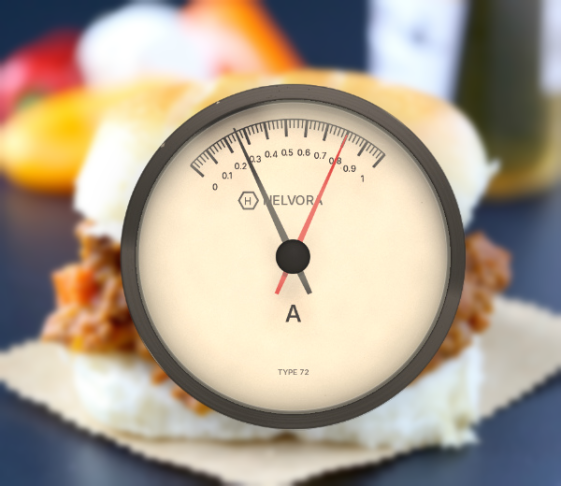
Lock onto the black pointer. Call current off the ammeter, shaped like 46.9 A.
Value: 0.26 A
